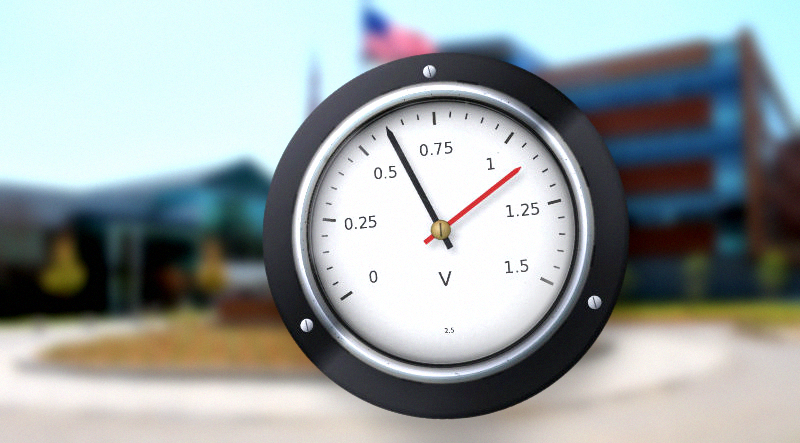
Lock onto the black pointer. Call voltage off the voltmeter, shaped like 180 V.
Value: 0.6 V
